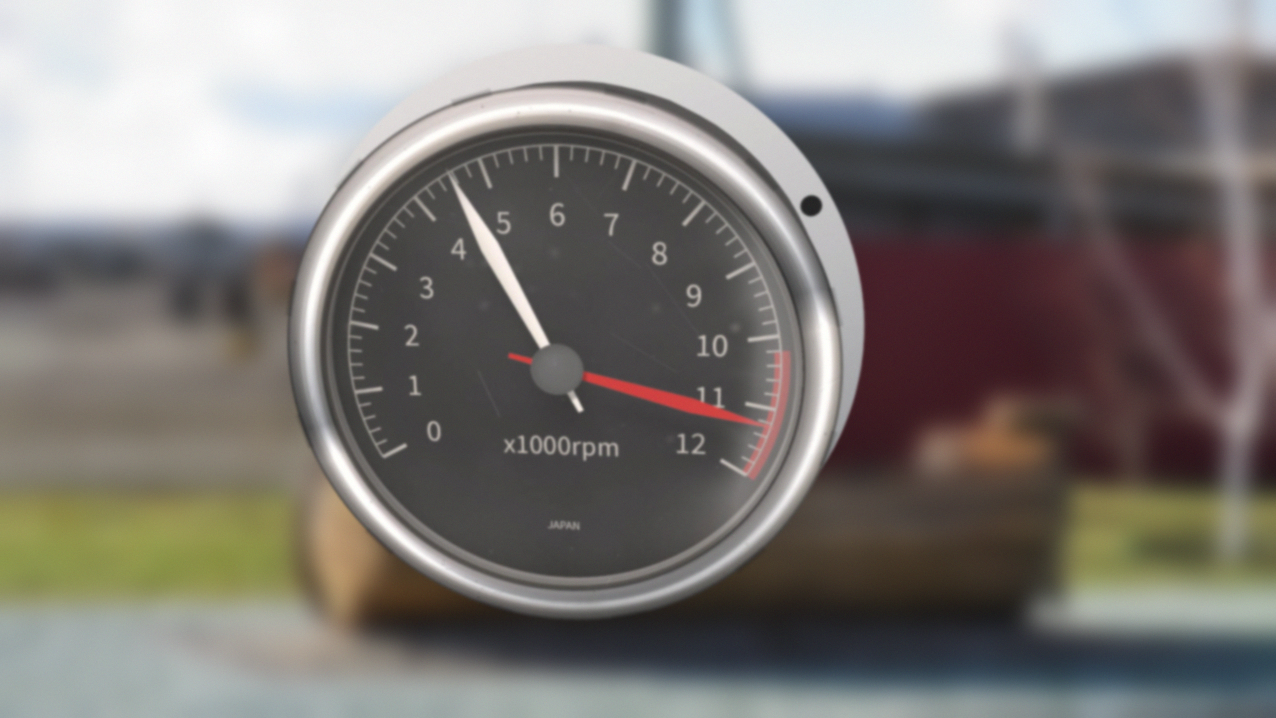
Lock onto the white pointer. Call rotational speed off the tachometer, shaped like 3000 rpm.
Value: 4600 rpm
